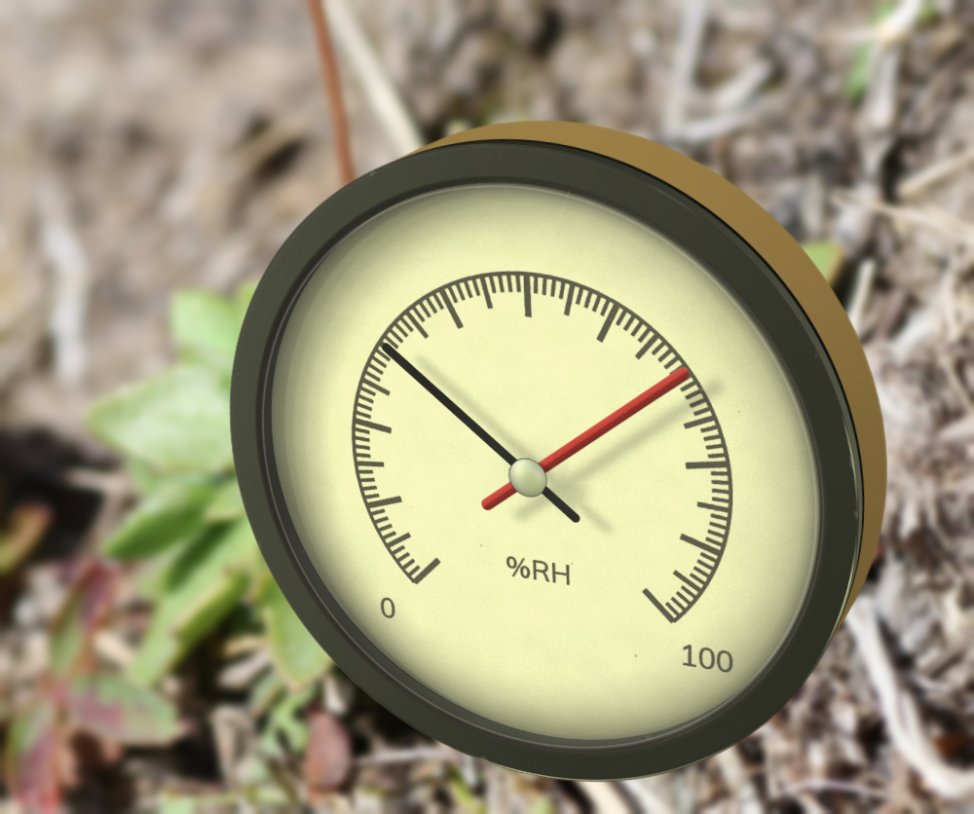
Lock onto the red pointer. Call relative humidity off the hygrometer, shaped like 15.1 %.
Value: 69.5 %
